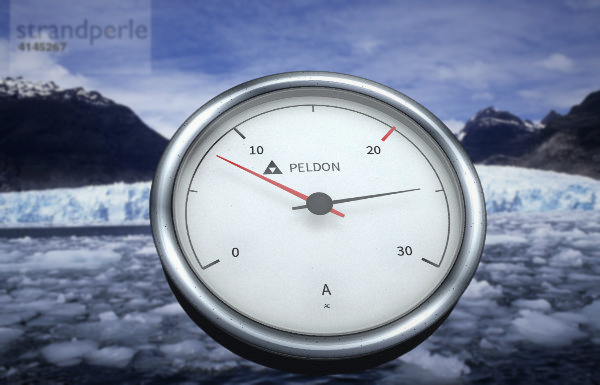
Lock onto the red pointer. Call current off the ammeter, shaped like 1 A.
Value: 7.5 A
